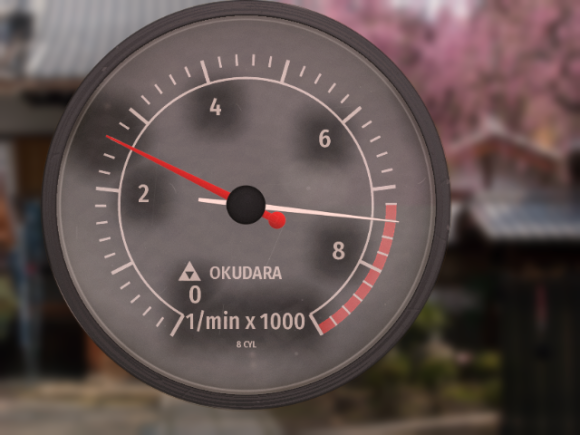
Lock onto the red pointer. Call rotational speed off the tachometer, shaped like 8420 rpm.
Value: 2600 rpm
